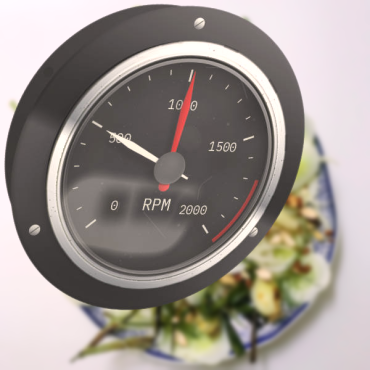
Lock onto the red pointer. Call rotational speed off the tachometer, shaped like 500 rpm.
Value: 1000 rpm
